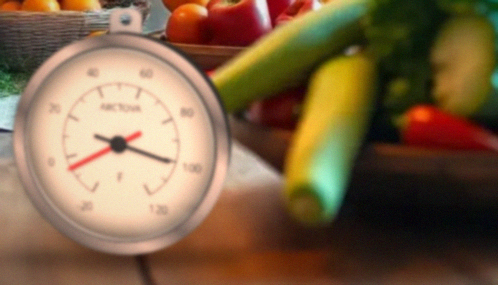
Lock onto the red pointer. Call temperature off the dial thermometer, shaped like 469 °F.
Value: -5 °F
